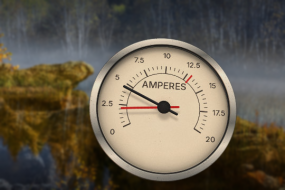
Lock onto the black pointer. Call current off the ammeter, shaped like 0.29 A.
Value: 4.5 A
